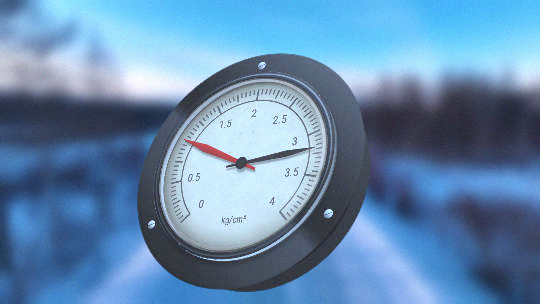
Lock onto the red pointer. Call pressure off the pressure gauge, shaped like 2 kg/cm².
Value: 1 kg/cm²
